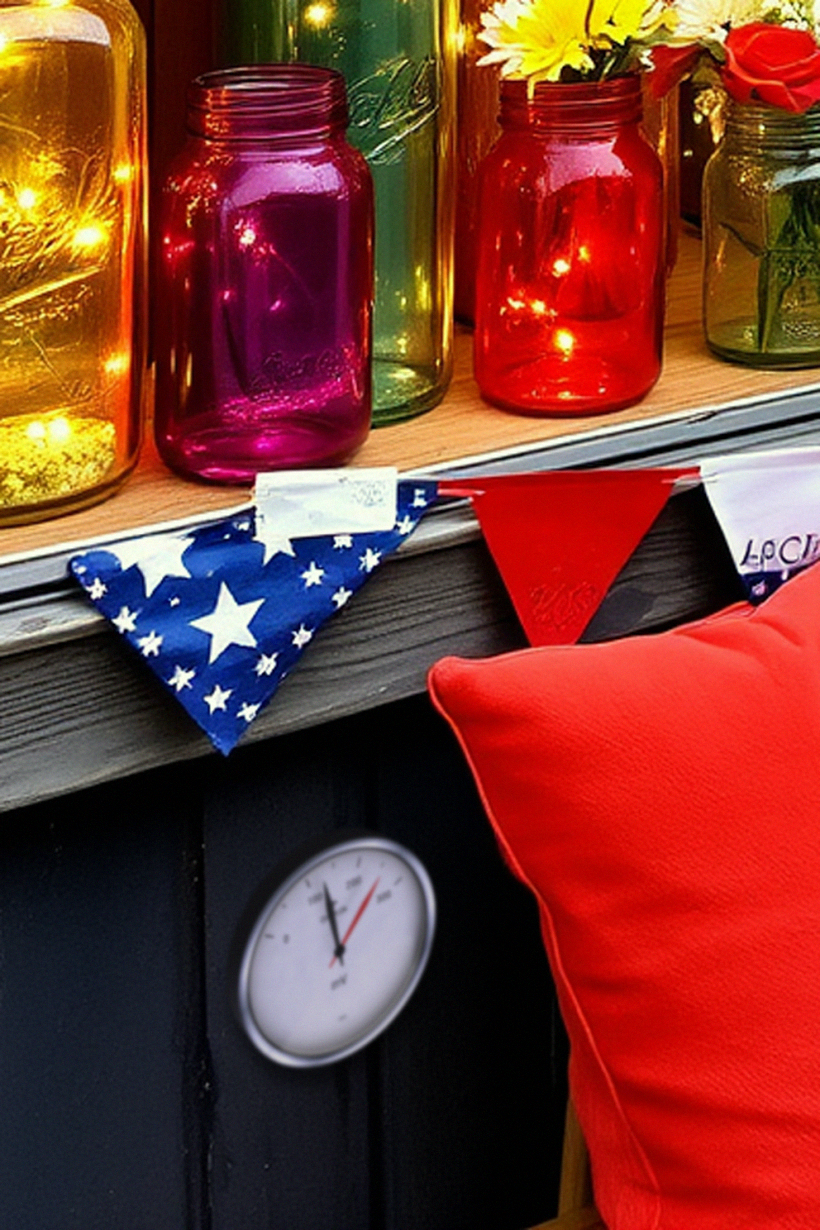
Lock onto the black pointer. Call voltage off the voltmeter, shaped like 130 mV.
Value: 125 mV
